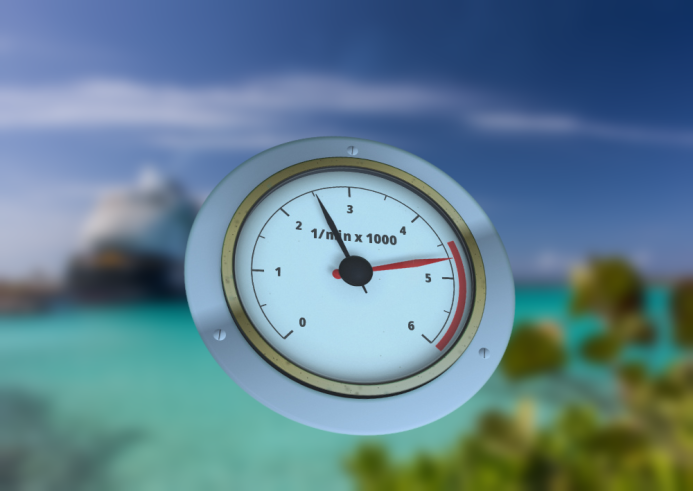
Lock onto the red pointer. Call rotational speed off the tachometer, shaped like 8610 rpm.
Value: 4750 rpm
